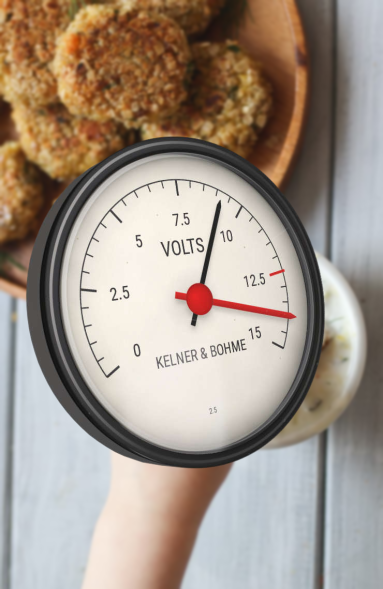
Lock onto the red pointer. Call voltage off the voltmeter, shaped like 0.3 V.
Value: 14 V
